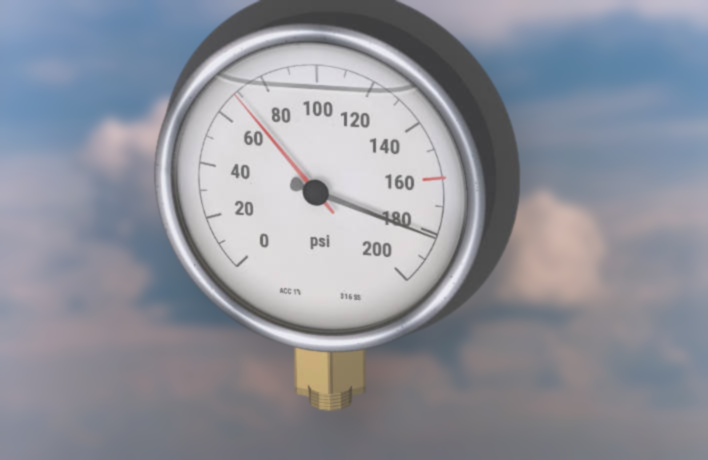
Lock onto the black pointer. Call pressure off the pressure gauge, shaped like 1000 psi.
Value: 180 psi
